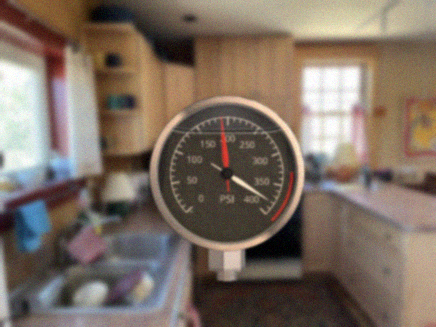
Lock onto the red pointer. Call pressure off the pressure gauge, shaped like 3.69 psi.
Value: 190 psi
